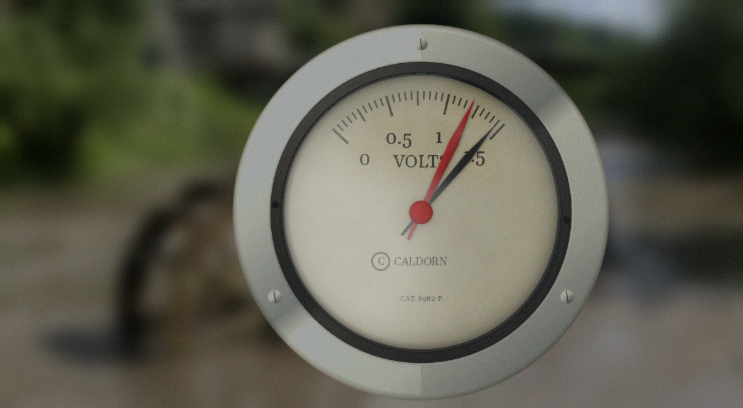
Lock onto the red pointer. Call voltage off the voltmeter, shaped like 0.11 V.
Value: 1.2 V
